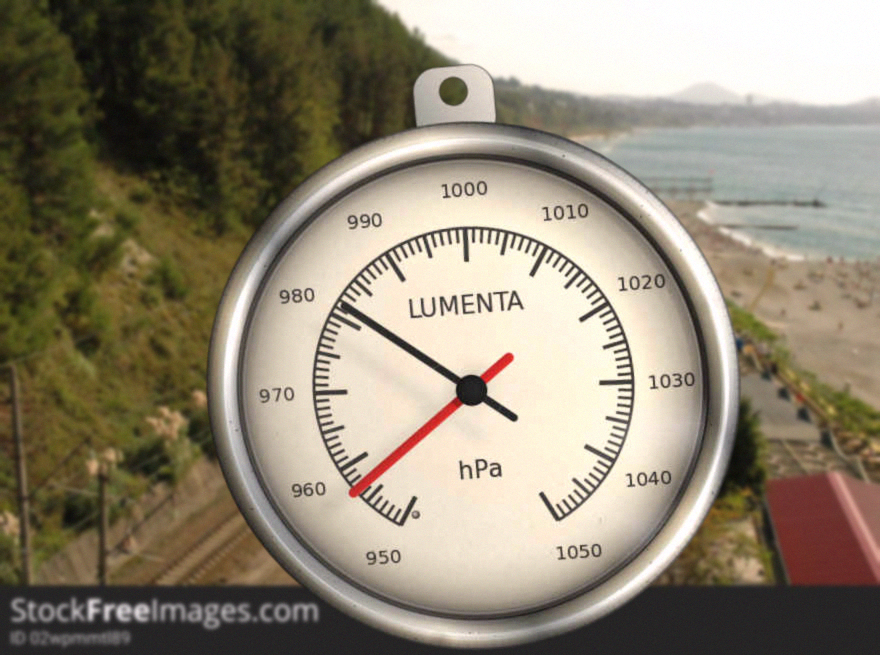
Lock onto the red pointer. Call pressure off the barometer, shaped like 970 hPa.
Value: 957 hPa
